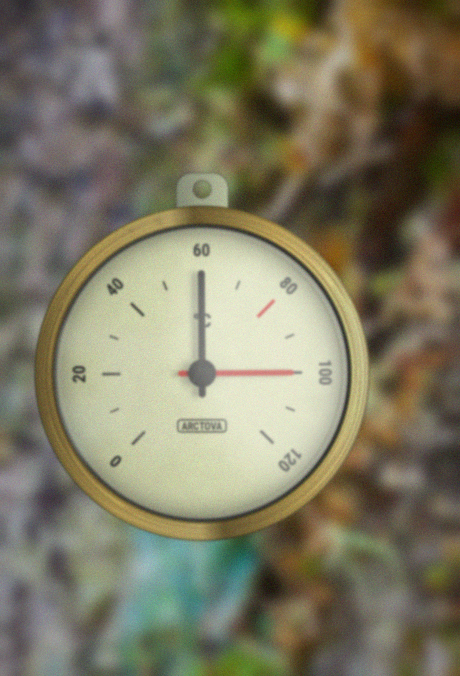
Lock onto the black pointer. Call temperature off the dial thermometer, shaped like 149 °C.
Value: 60 °C
